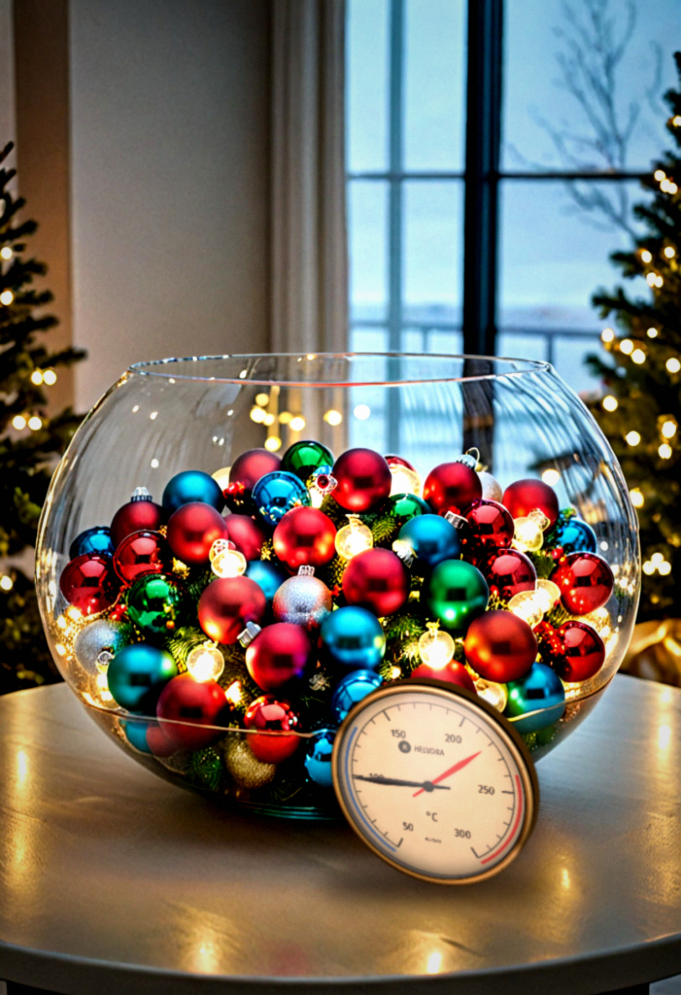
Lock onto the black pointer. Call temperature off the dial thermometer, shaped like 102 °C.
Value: 100 °C
